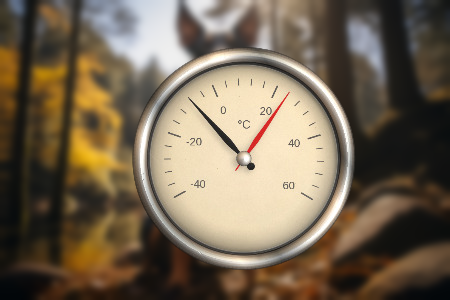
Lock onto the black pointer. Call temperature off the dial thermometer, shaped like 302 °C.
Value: -8 °C
